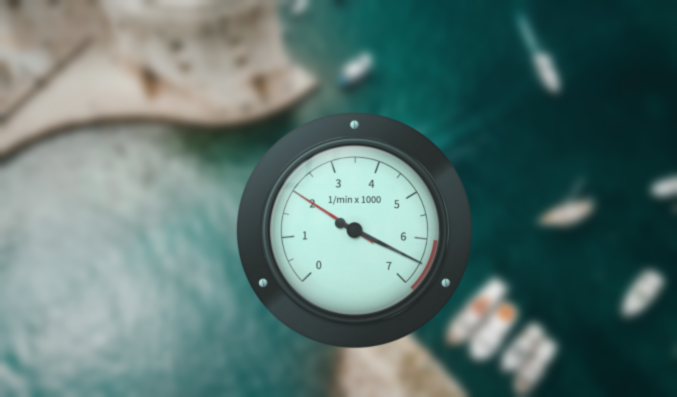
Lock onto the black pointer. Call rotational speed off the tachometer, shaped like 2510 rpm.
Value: 6500 rpm
